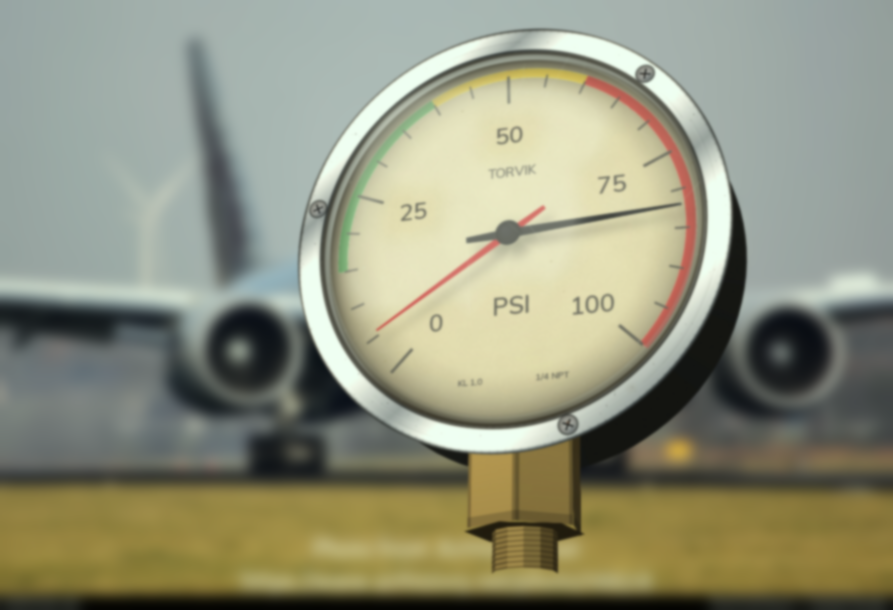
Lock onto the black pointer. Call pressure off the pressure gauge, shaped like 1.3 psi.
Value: 82.5 psi
